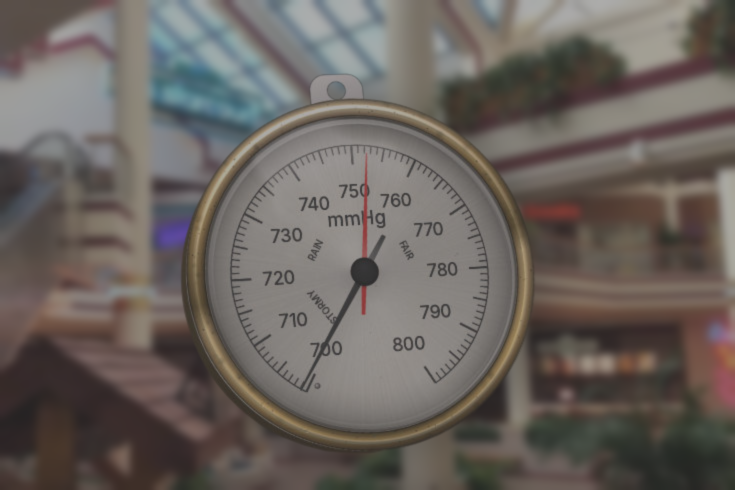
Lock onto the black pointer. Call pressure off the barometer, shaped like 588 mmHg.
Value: 701 mmHg
